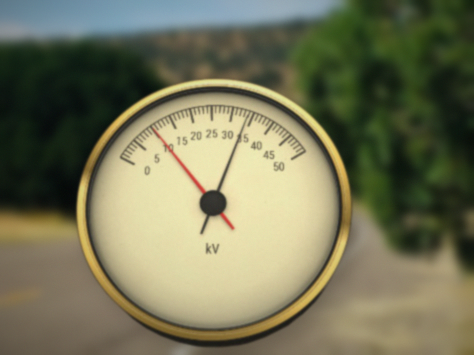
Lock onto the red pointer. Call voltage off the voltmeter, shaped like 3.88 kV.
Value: 10 kV
